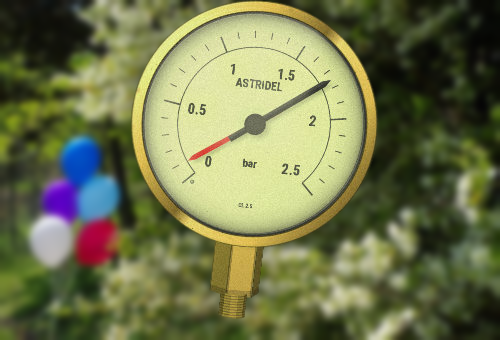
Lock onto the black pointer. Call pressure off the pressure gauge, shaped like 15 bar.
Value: 1.75 bar
